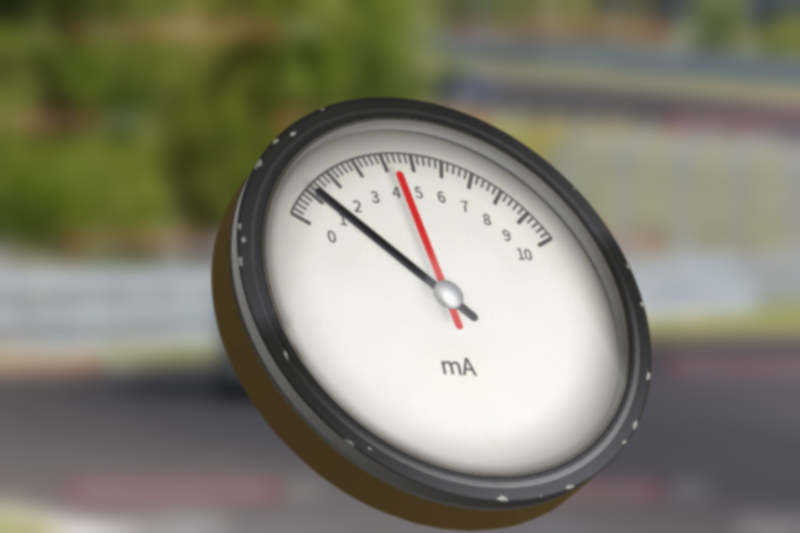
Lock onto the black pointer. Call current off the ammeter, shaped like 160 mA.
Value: 1 mA
